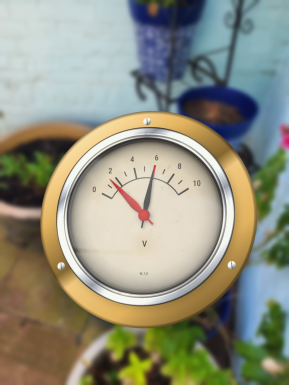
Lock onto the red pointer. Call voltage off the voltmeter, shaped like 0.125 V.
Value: 1.5 V
